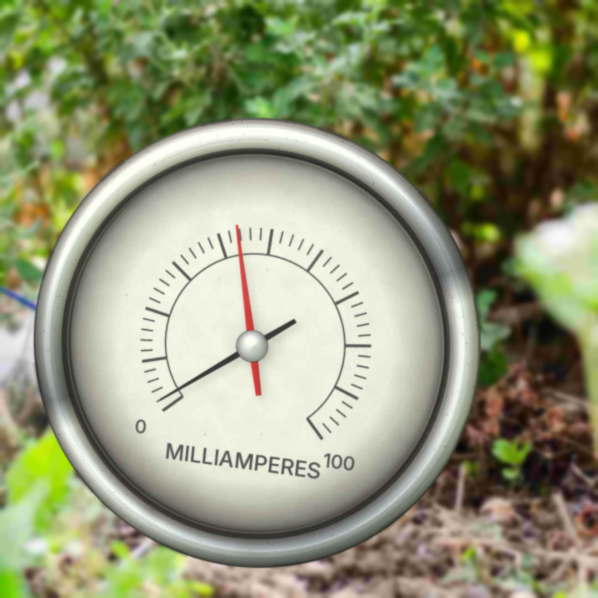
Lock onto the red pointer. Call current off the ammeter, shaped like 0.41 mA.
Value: 44 mA
